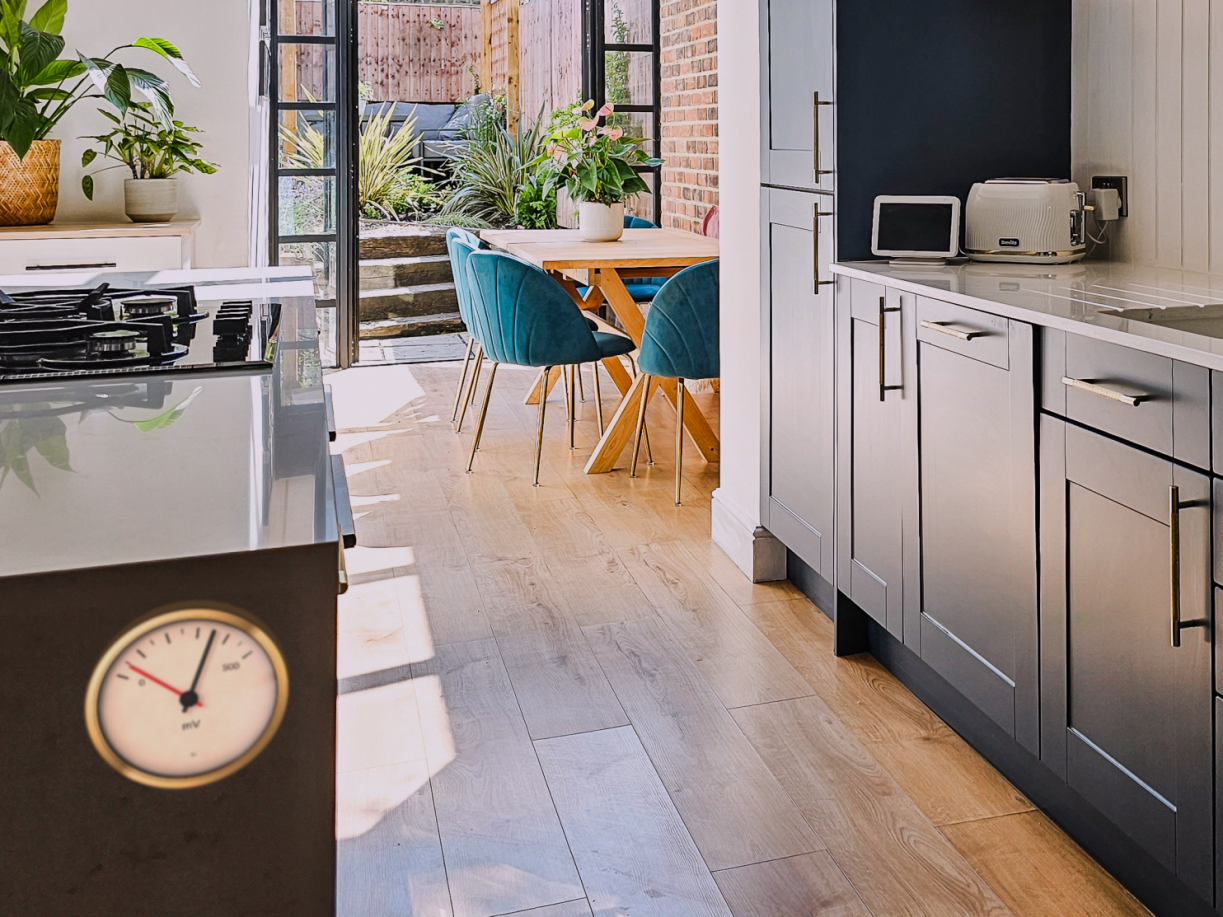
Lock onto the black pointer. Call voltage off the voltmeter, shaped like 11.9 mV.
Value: 350 mV
